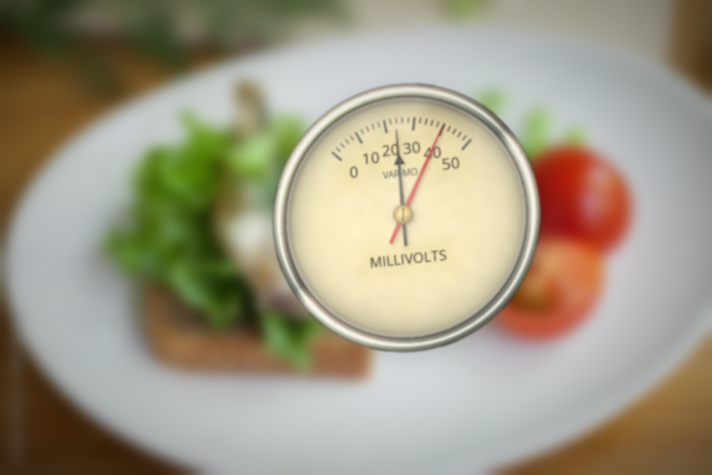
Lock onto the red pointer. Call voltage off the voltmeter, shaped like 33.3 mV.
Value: 40 mV
